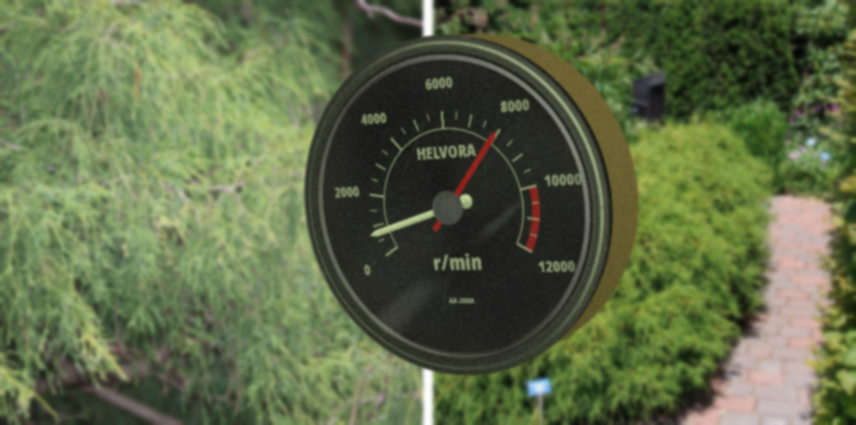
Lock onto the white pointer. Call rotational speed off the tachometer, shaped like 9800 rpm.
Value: 750 rpm
